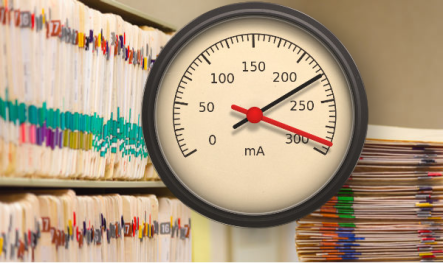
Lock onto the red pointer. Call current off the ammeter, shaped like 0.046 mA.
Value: 290 mA
